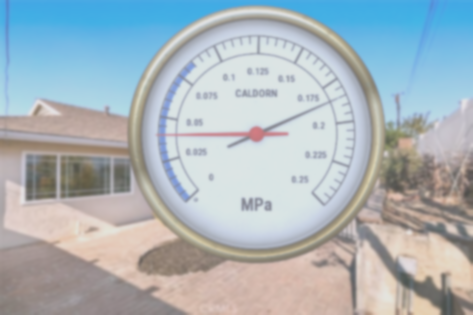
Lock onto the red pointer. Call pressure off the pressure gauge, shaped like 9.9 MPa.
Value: 0.04 MPa
